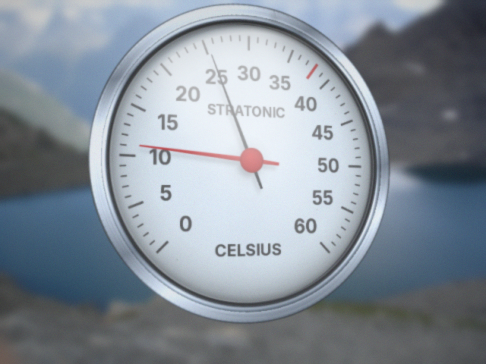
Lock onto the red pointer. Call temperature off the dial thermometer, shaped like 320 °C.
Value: 11 °C
